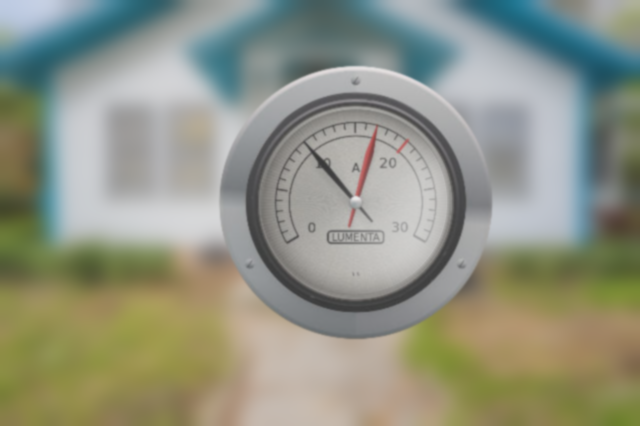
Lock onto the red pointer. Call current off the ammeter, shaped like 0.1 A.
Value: 17 A
